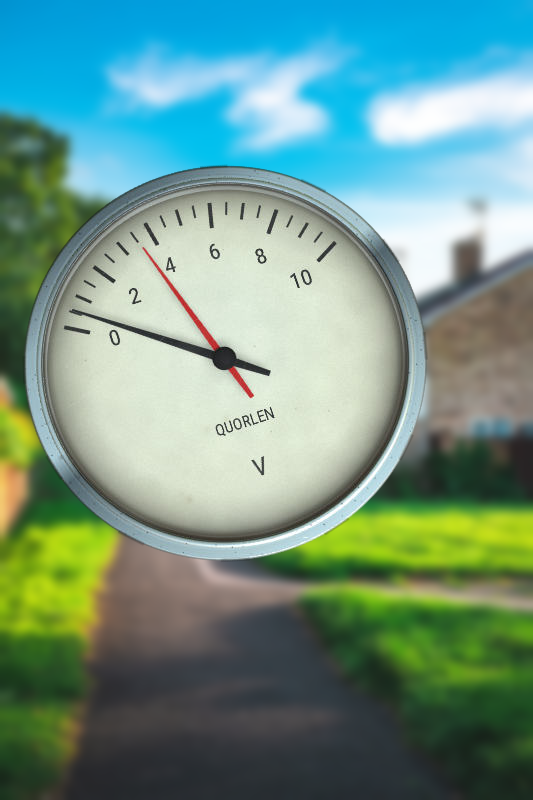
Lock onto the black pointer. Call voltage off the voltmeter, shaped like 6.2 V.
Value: 0.5 V
